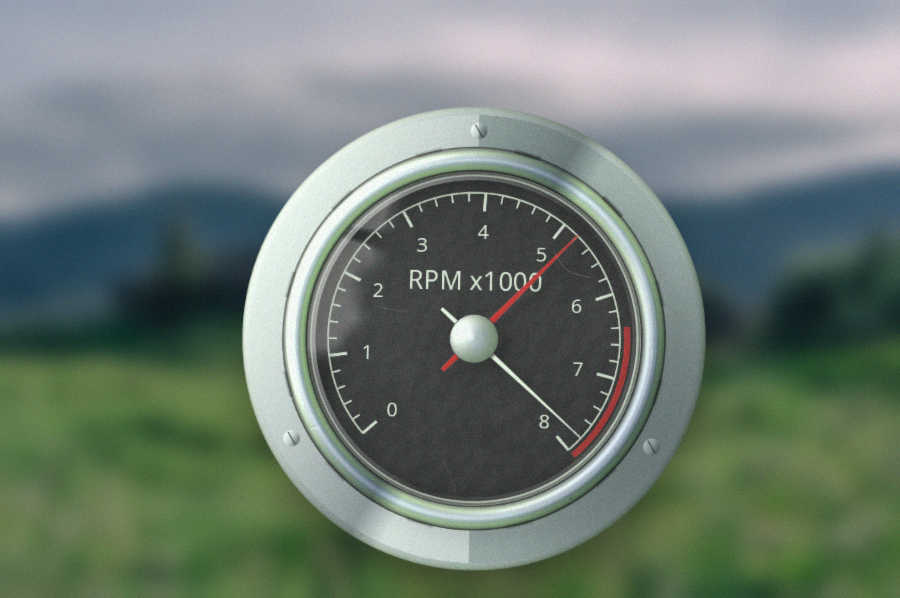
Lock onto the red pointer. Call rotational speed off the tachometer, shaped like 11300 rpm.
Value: 5200 rpm
